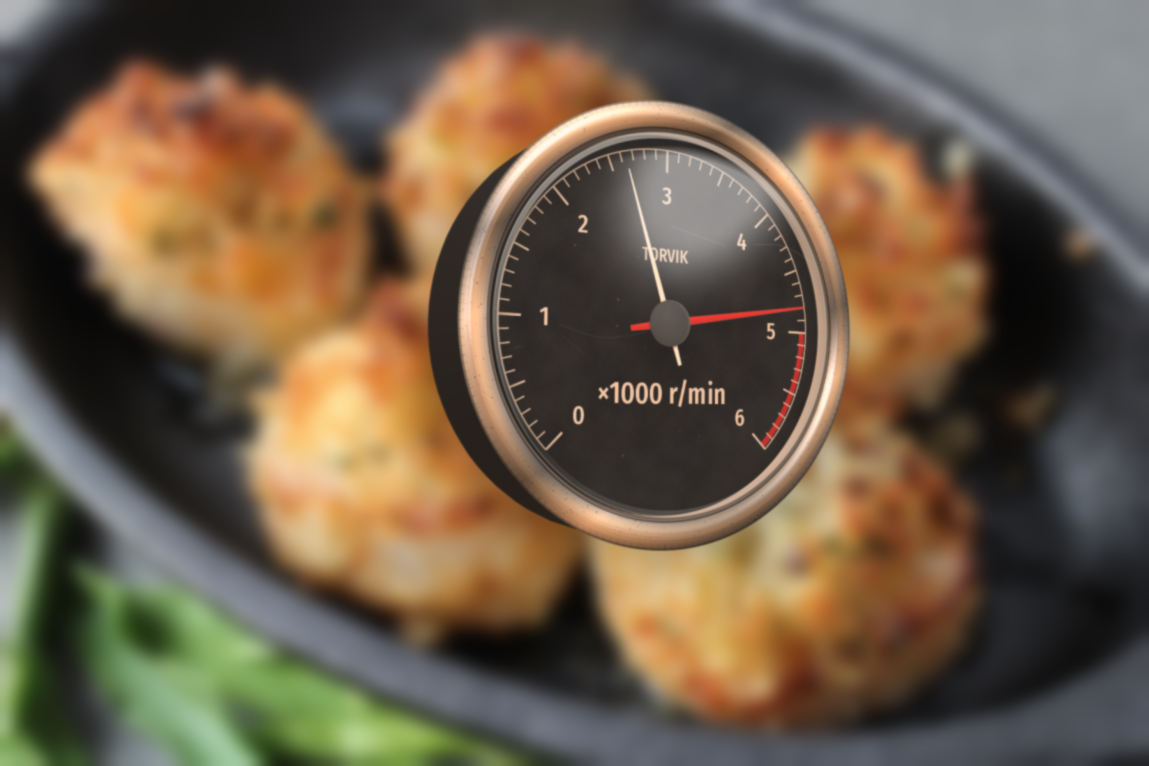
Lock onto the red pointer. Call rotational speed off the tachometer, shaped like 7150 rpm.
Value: 4800 rpm
